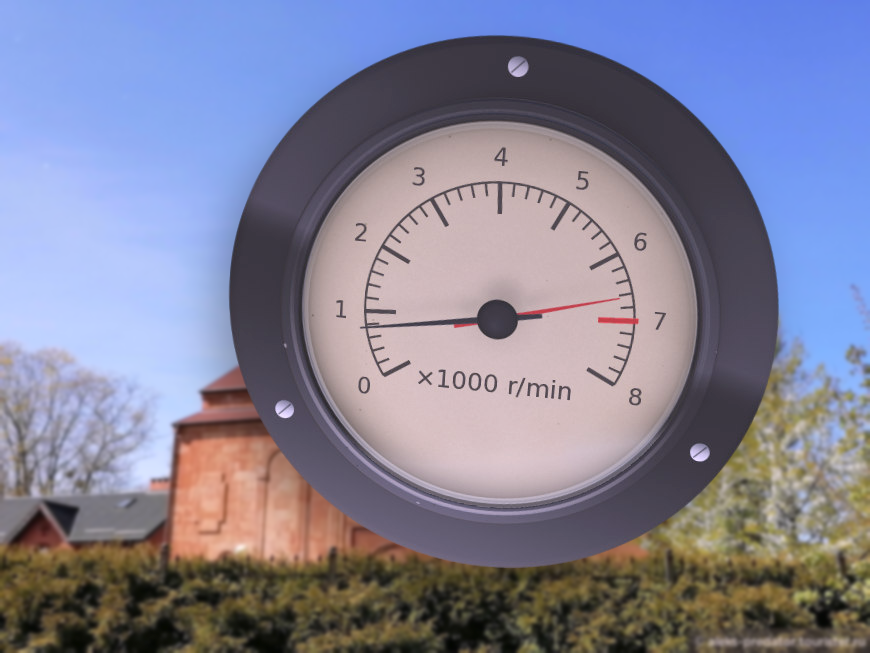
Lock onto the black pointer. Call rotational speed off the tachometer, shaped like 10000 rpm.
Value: 800 rpm
